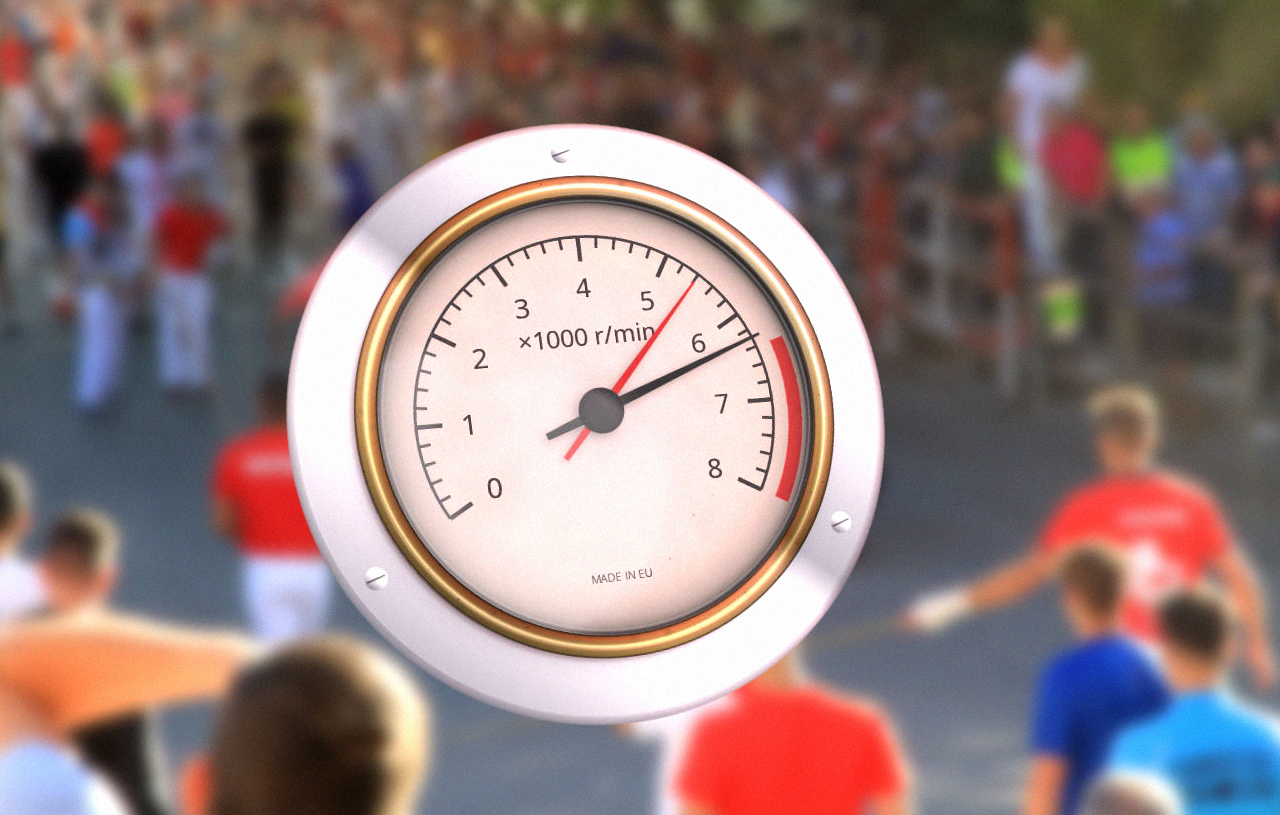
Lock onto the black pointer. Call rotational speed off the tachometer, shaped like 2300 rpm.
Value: 6300 rpm
